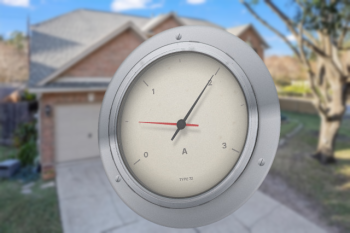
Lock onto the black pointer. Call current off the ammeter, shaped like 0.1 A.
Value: 2 A
